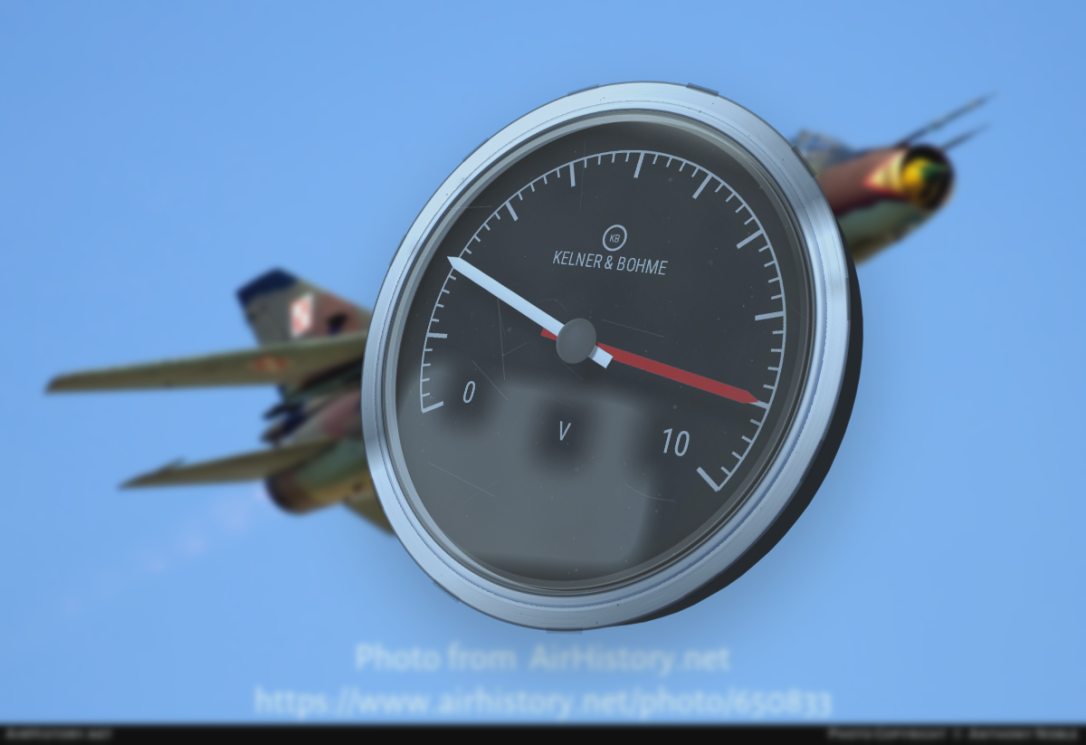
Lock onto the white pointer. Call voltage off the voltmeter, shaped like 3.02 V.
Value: 2 V
